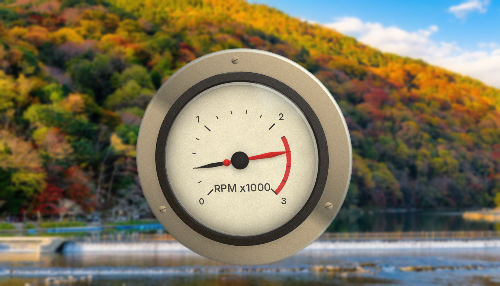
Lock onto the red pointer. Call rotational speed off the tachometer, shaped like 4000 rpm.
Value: 2400 rpm
